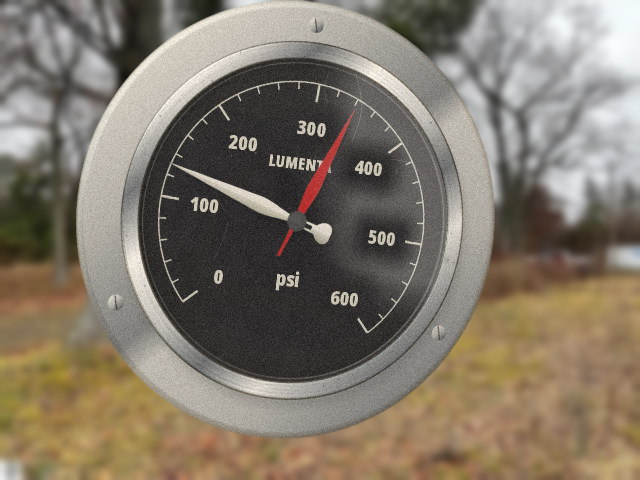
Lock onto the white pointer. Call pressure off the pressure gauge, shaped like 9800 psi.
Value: 130 psi
